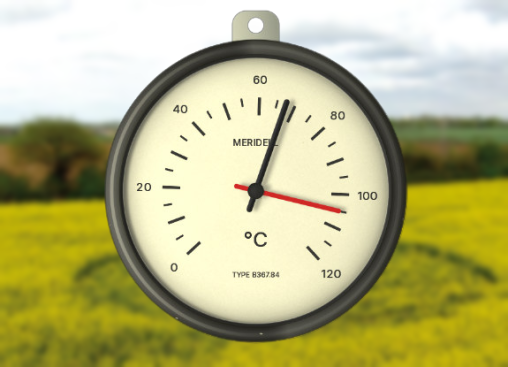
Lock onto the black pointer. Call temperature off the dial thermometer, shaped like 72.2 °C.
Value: 67.5 °C
